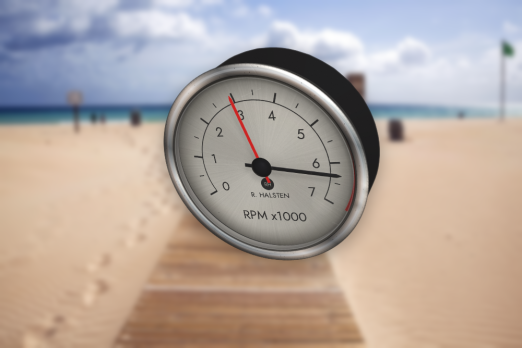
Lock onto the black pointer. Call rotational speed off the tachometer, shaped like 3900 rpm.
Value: 6250 rpm
